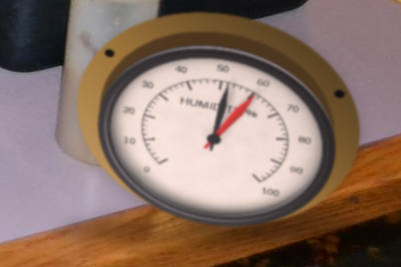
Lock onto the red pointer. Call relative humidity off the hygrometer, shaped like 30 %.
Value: 60 %
